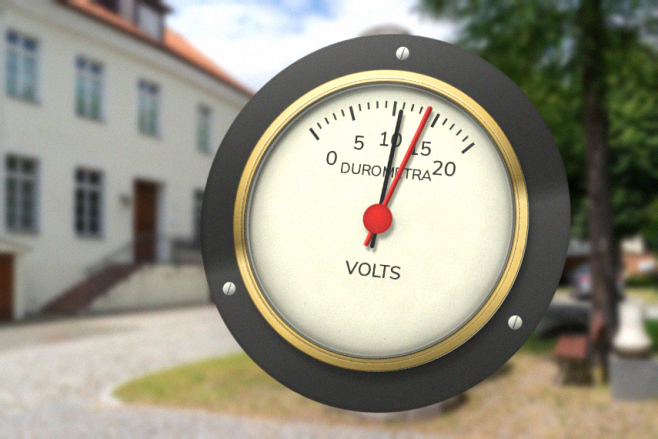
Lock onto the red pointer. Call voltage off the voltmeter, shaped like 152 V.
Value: 14 V
